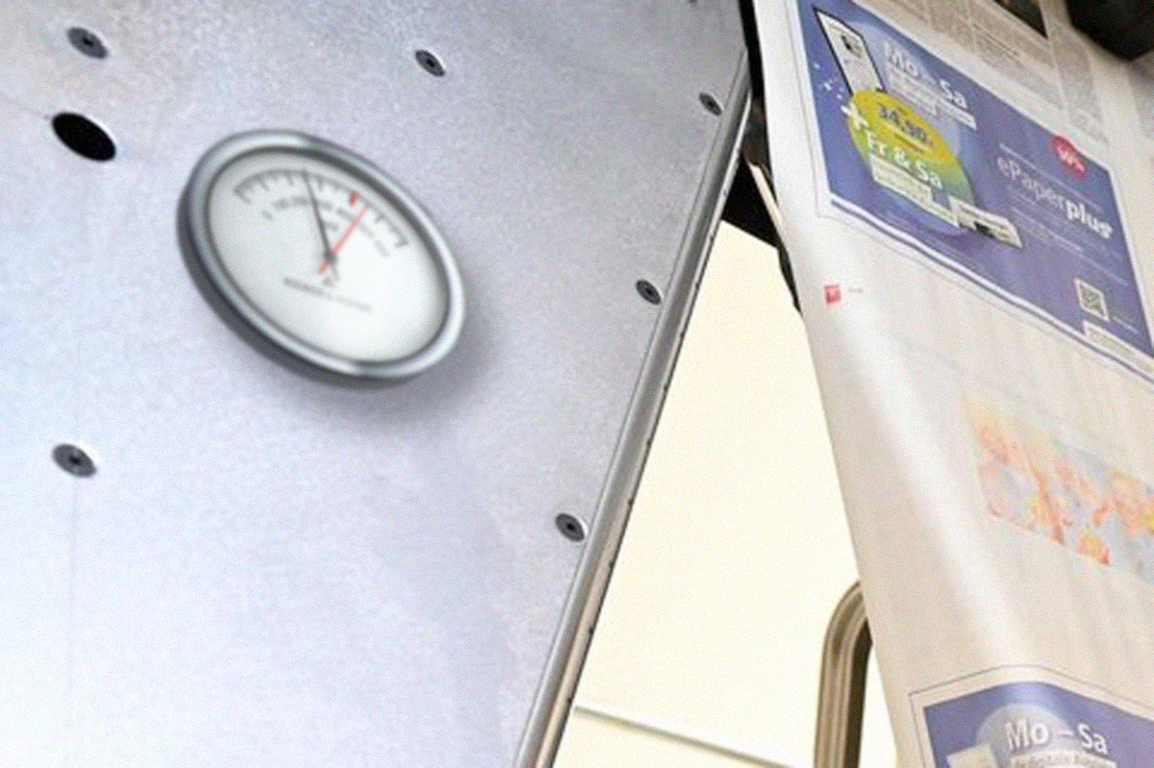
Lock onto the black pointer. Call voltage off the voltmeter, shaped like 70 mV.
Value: 250 mV
